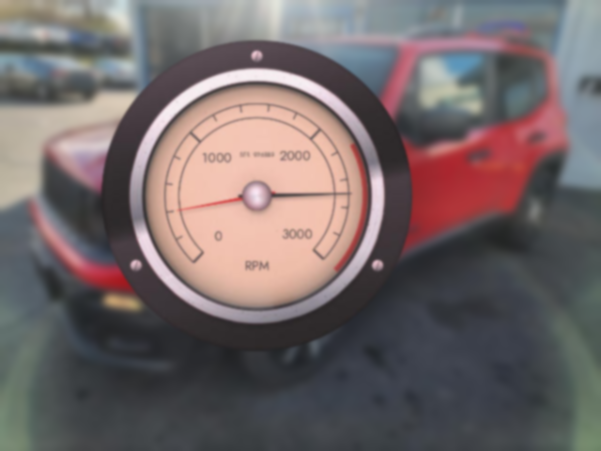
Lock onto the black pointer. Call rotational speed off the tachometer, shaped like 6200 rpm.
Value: 2500 rpm
